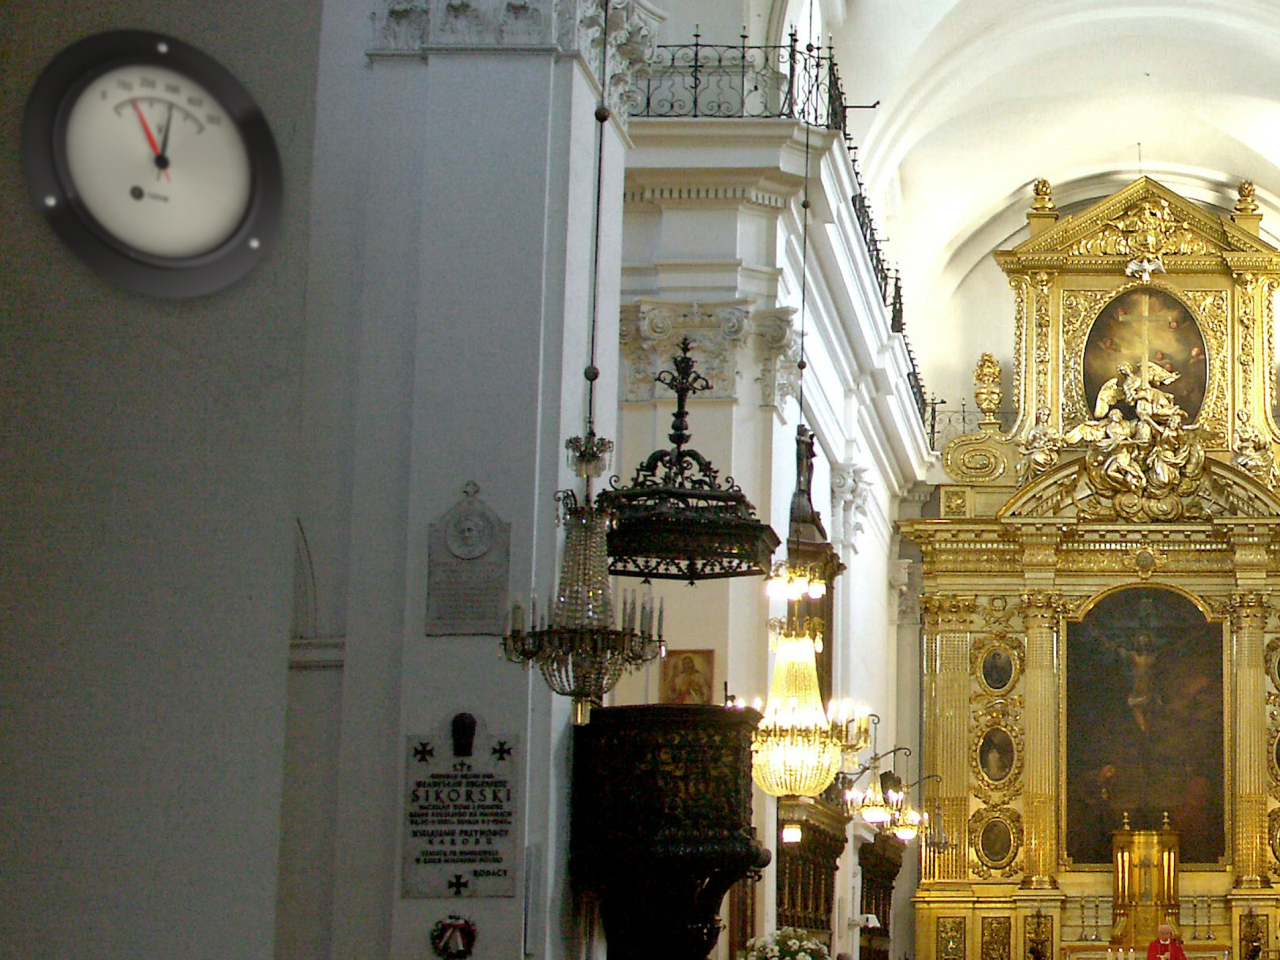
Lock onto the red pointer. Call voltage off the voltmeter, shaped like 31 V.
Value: 100 V
